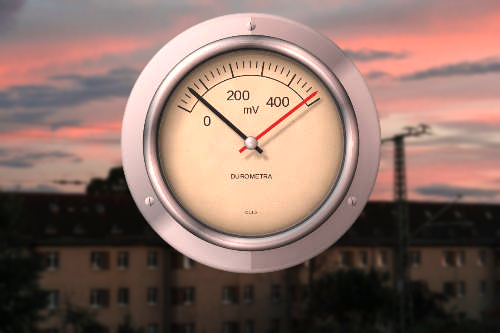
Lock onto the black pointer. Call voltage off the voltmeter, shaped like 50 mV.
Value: 60 mV
